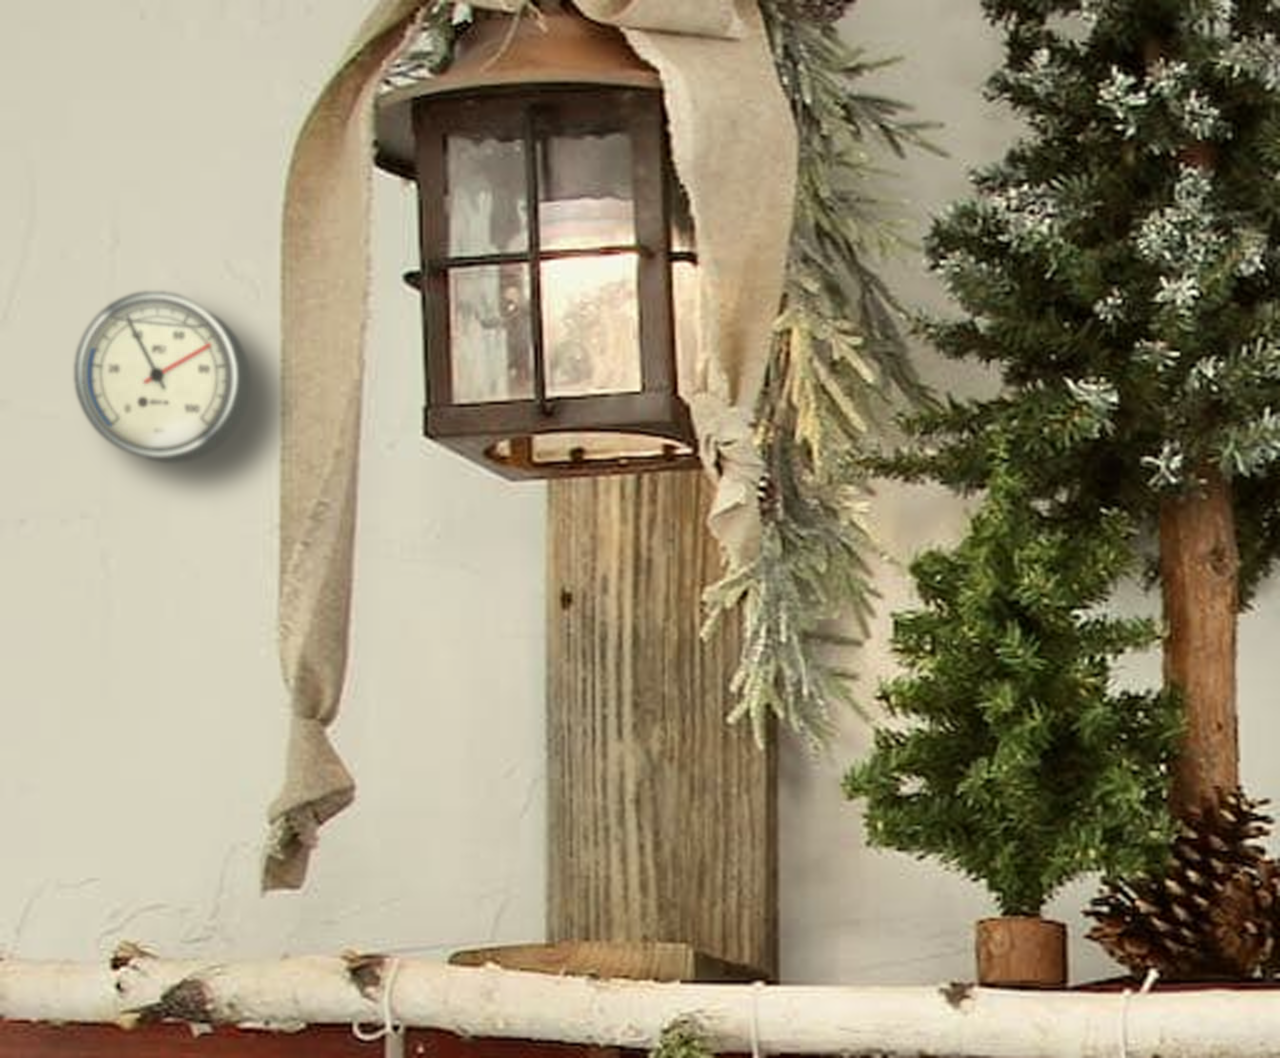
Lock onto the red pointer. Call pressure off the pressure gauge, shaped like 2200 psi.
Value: 72.5 psi
